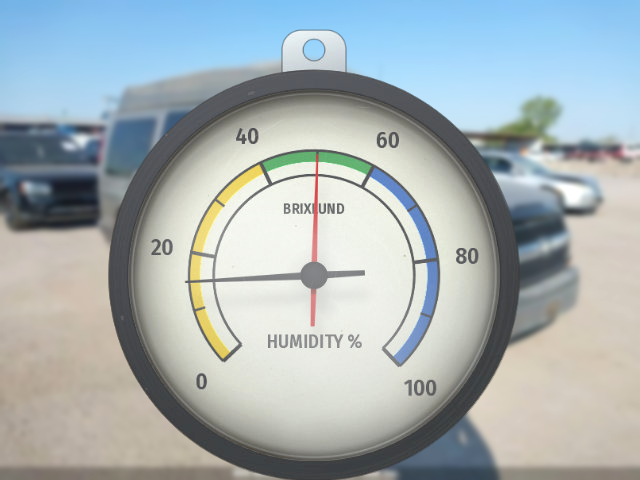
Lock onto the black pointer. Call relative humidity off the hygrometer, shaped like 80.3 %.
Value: 15 %
